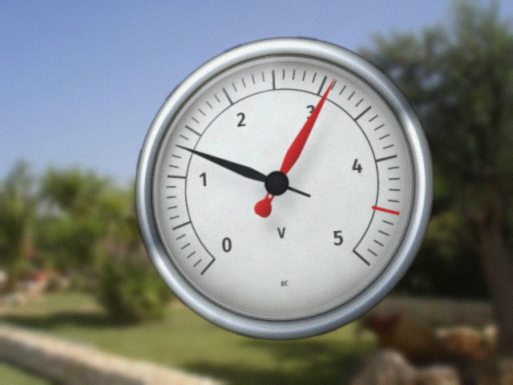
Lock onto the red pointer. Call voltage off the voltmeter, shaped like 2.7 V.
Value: 3.1 V
